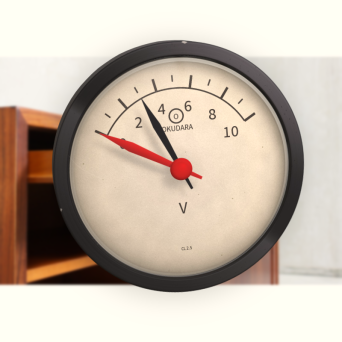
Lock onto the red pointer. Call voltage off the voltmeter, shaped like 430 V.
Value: 0 V
